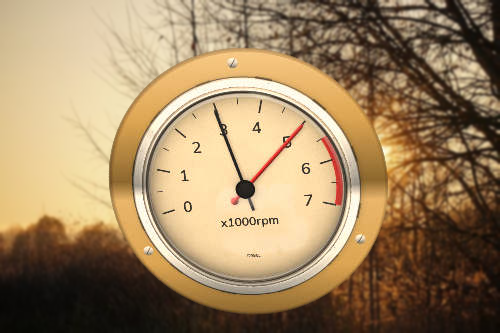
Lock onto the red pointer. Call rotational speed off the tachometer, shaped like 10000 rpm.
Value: 5000 rpm
